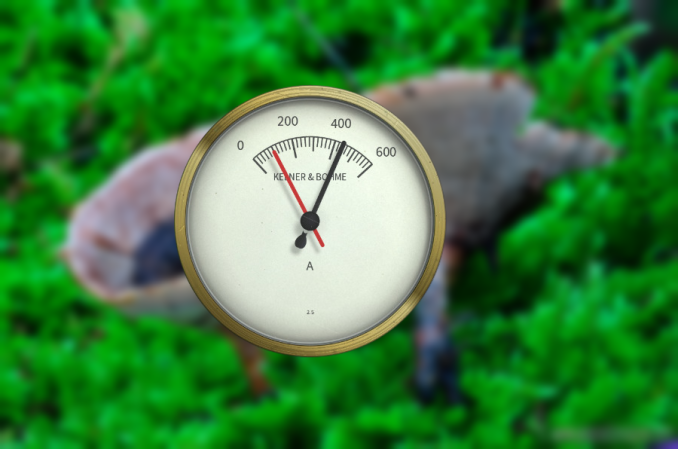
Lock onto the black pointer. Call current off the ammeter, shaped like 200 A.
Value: 440 A
